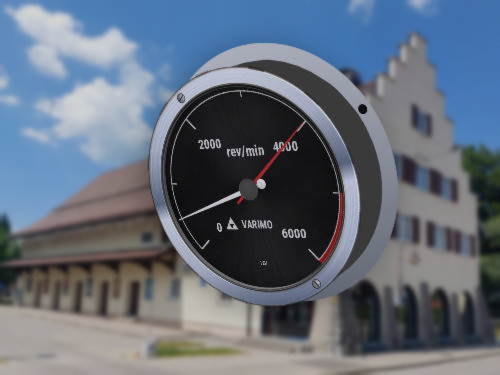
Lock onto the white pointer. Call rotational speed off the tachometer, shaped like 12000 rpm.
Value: 500 rpm
